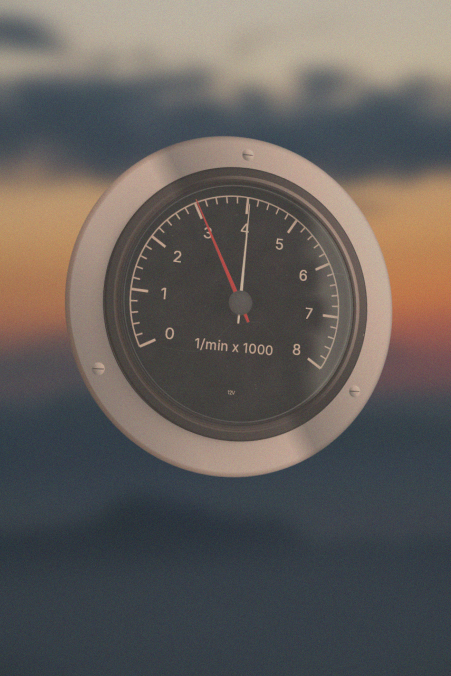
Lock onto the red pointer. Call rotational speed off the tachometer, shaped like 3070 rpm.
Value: 3000 rpm
